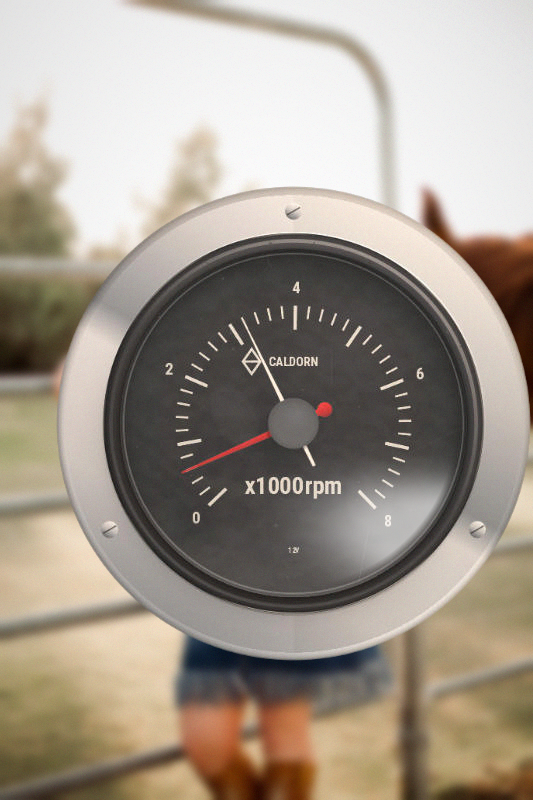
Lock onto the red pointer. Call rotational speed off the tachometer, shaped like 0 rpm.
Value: 600 rpm
